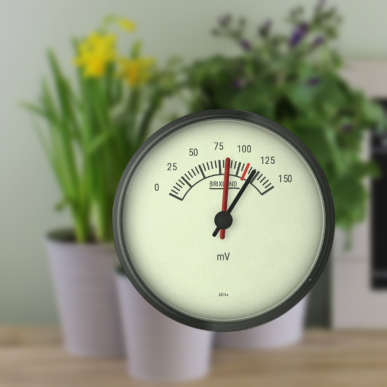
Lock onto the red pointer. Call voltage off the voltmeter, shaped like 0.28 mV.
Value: 85 mV
